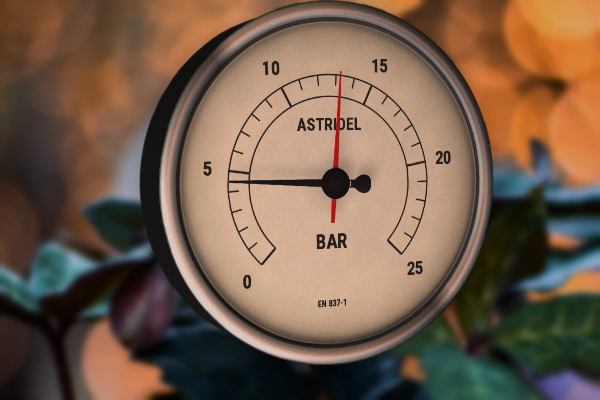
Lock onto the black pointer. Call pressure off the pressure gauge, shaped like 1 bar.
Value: 4.5 bar
